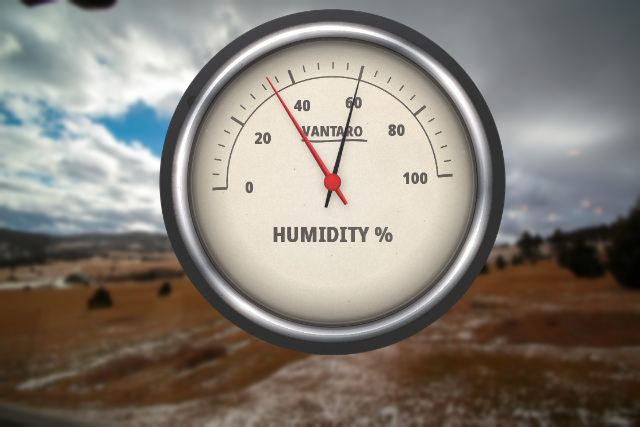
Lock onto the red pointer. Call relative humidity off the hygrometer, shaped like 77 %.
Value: 34 %
